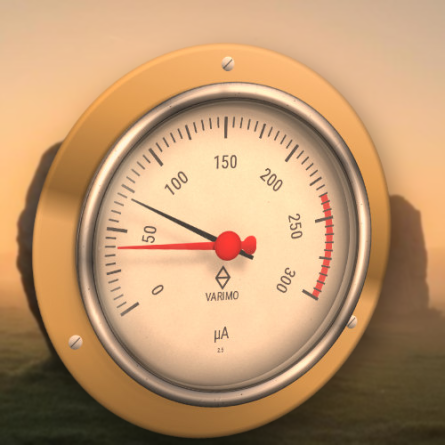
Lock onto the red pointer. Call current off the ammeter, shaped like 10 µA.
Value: 40 µA
